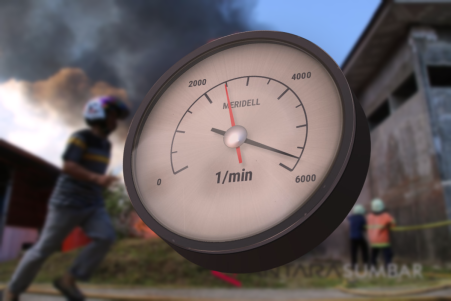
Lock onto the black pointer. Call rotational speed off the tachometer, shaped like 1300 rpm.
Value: 5750 rpm
